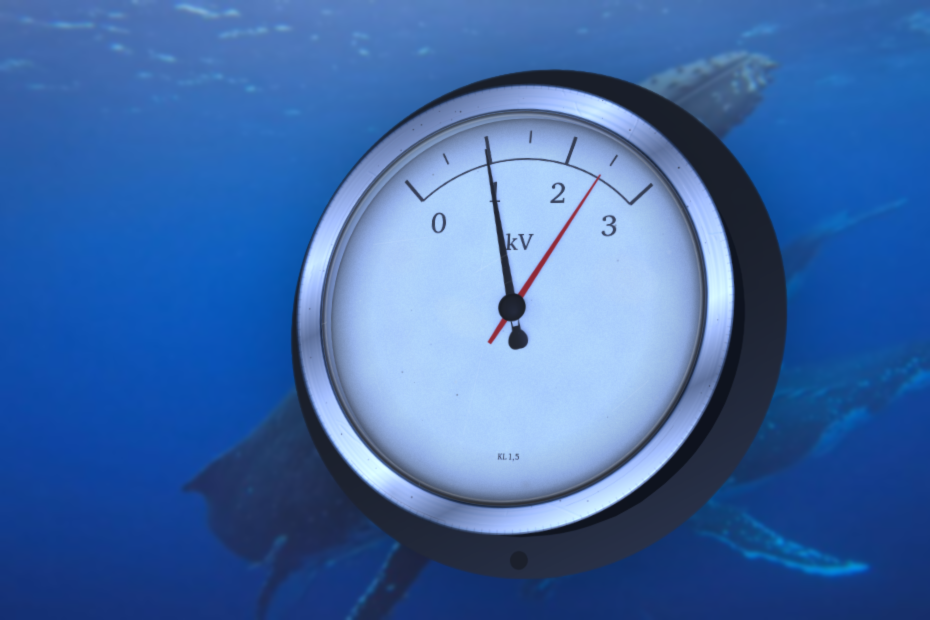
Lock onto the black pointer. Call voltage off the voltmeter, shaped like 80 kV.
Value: 1 kV
